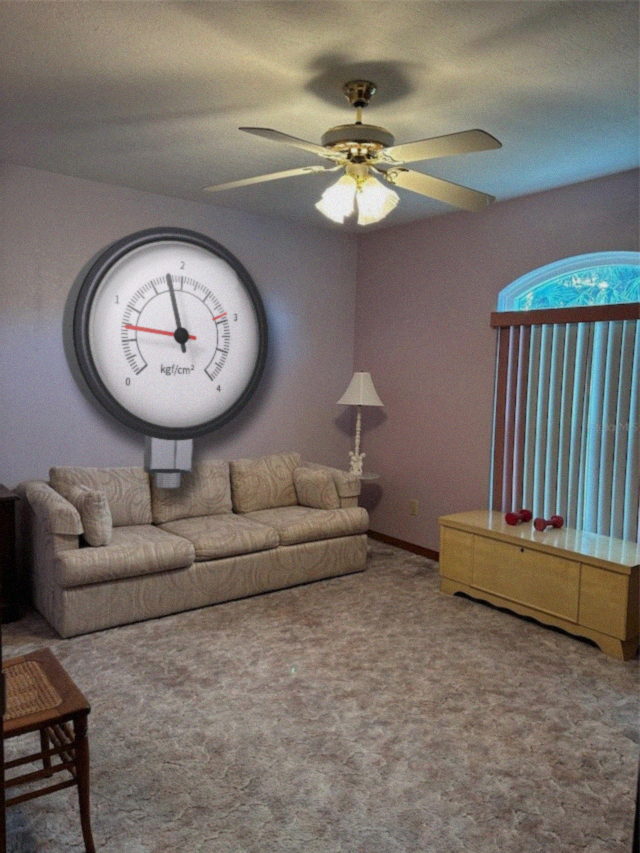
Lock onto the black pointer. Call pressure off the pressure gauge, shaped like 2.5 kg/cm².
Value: 1.75 kg/cm²
